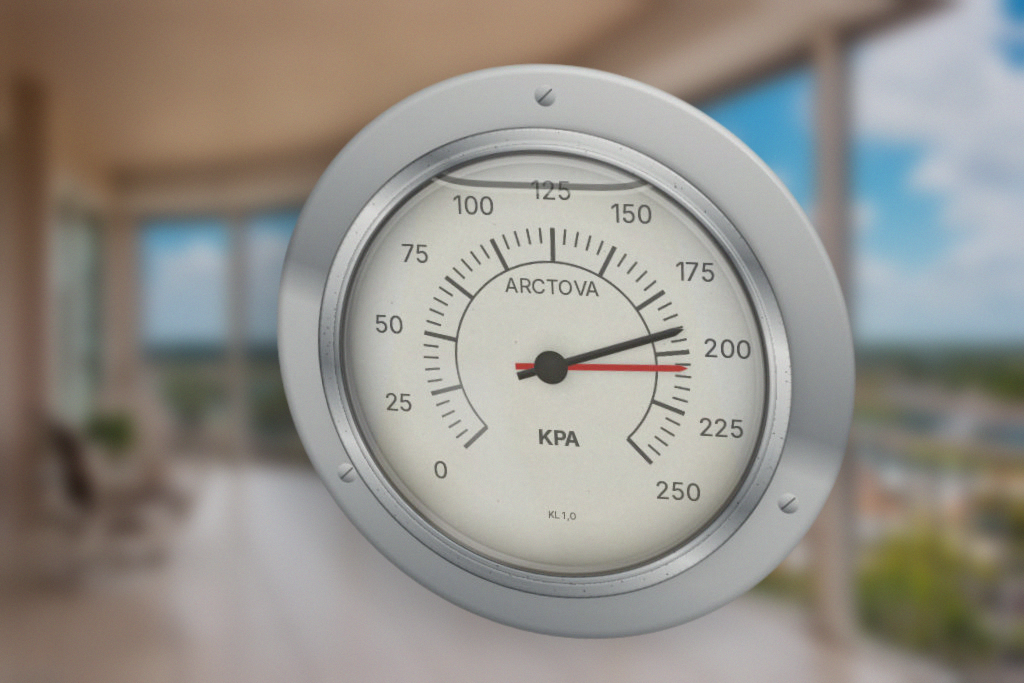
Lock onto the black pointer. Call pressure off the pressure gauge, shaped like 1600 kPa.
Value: 190 kPa
